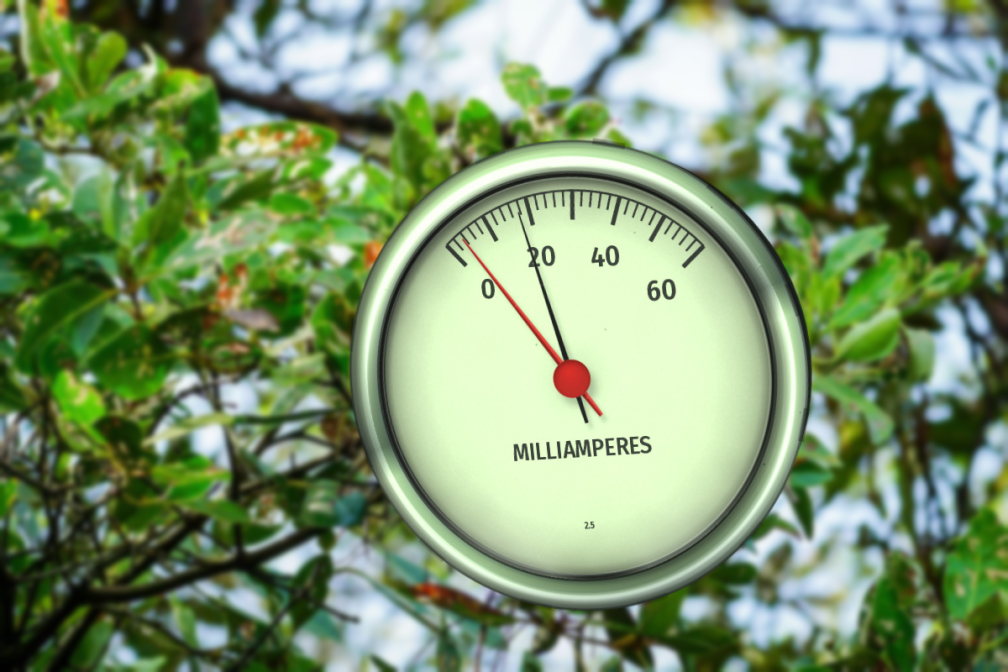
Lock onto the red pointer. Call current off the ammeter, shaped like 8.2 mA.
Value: 4 mA
